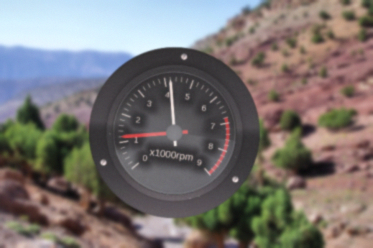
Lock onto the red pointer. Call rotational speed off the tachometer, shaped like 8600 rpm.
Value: 1200 rpm
